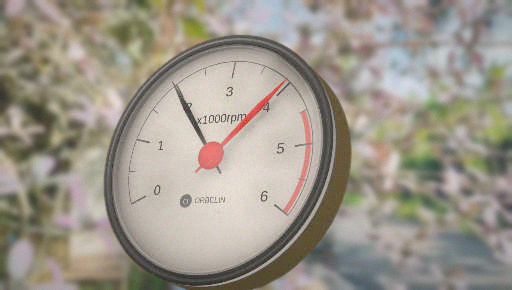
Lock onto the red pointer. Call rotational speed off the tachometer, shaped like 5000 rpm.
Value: 4000 rpm
